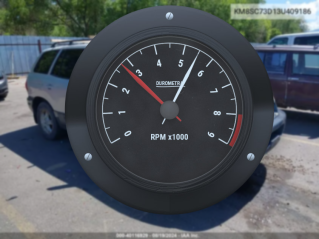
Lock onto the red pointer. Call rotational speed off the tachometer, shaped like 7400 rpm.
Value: 2750 rpm
